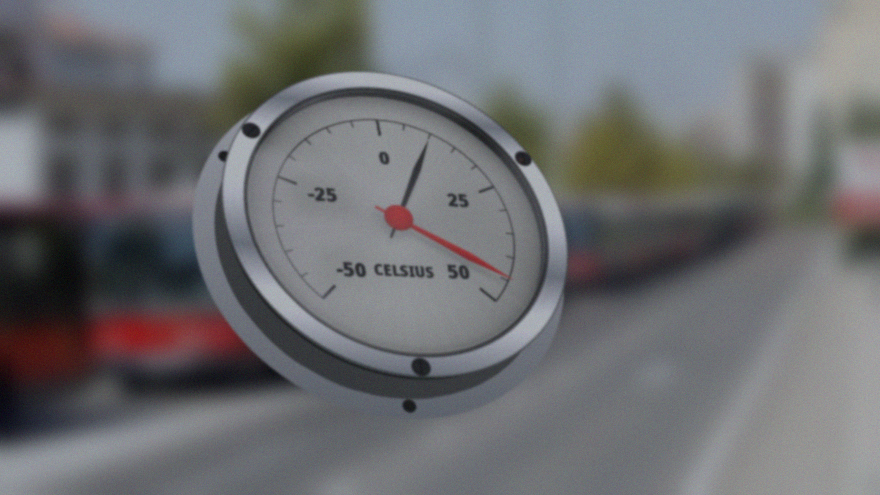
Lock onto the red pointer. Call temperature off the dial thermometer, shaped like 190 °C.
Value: 45 °C
